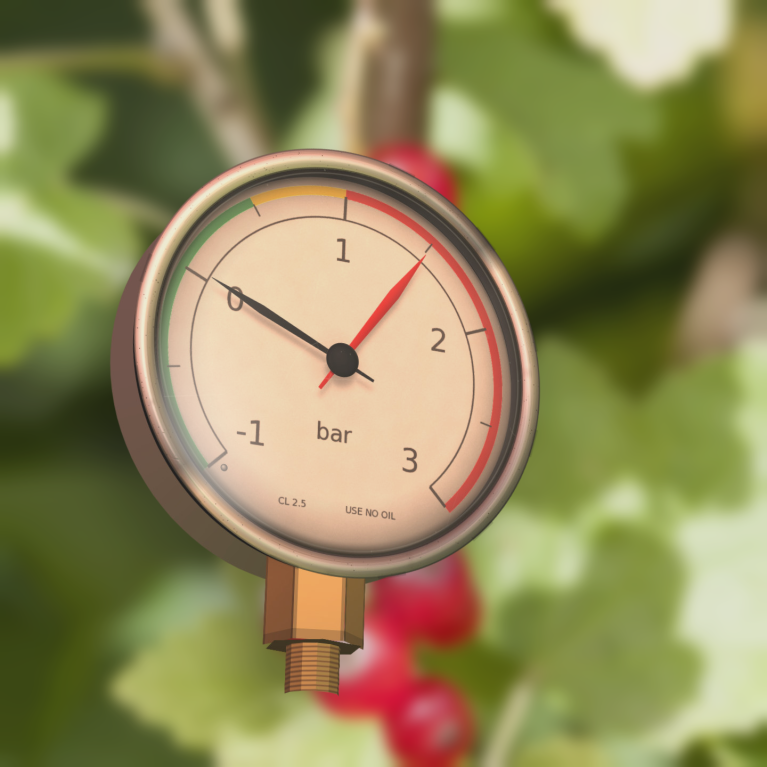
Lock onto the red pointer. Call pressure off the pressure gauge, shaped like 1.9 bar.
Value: 1.5 bar
